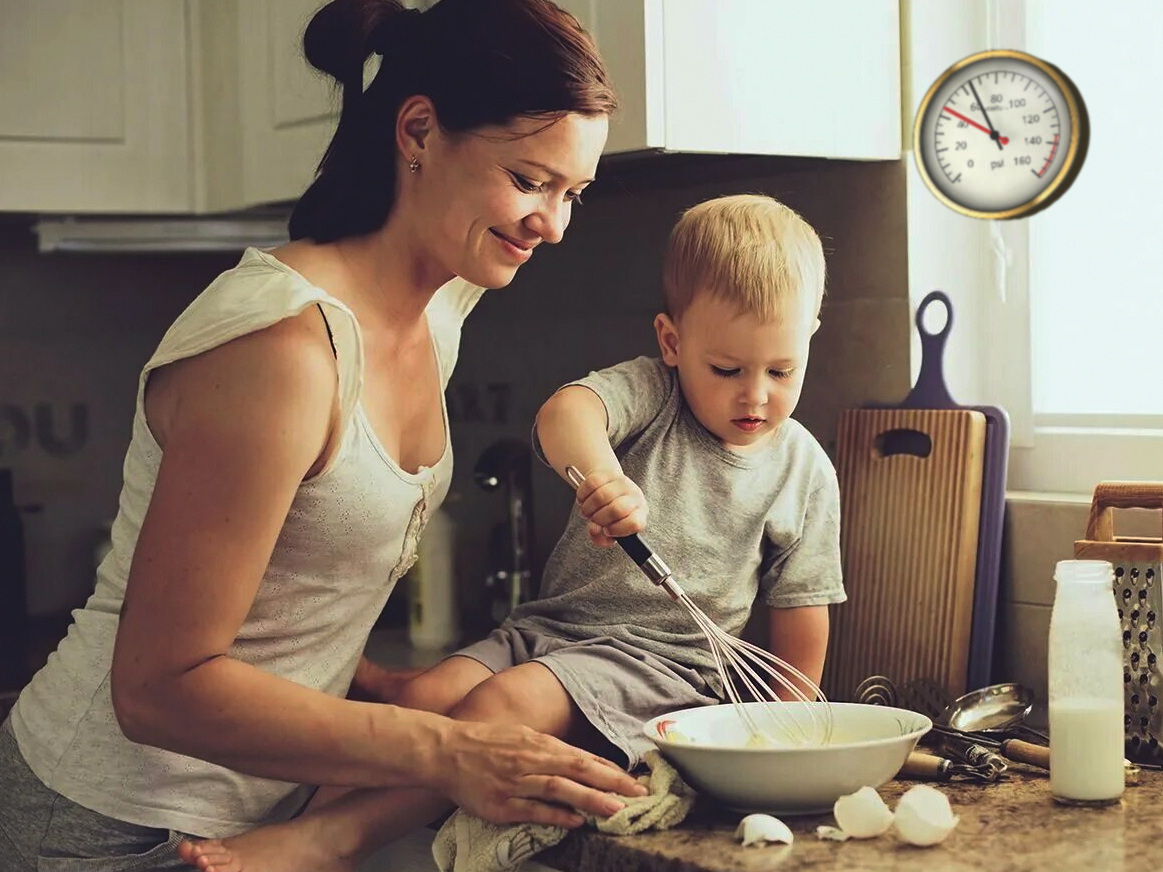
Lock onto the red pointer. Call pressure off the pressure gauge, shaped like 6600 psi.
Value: 45 psi
